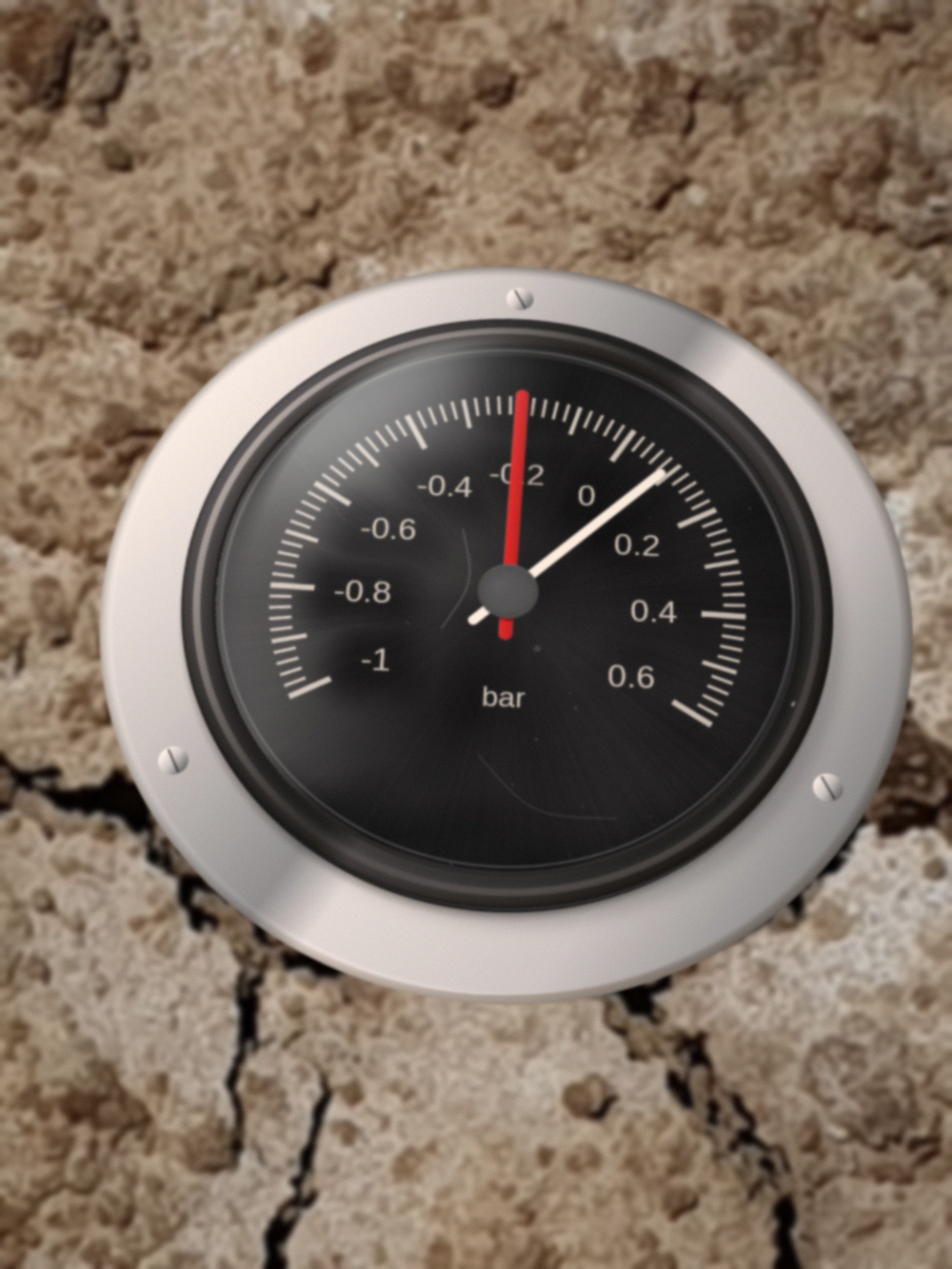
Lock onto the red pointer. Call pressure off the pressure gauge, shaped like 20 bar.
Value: -0.2 bar
